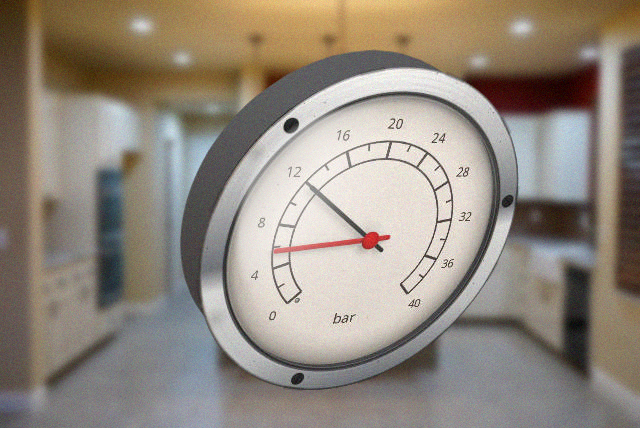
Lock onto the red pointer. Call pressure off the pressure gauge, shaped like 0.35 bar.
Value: 6 bar
